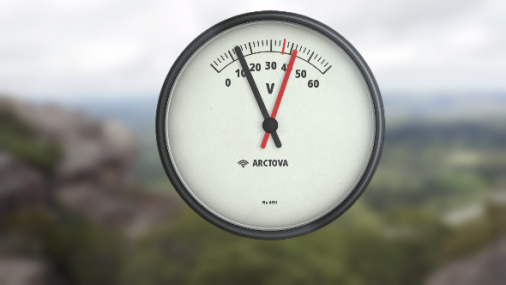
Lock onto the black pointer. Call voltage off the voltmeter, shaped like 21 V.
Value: 14 V
